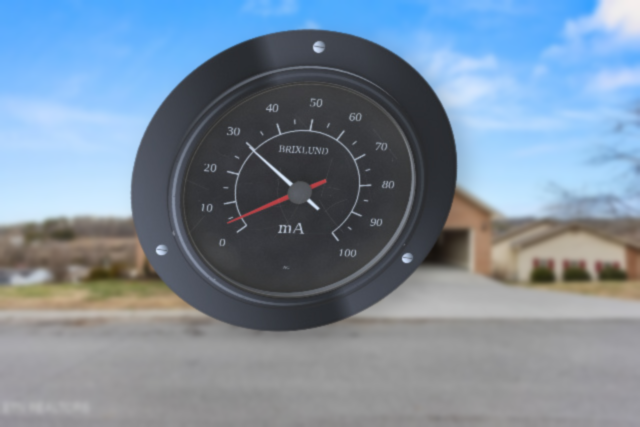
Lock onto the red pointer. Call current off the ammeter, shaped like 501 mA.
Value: 5 mA
